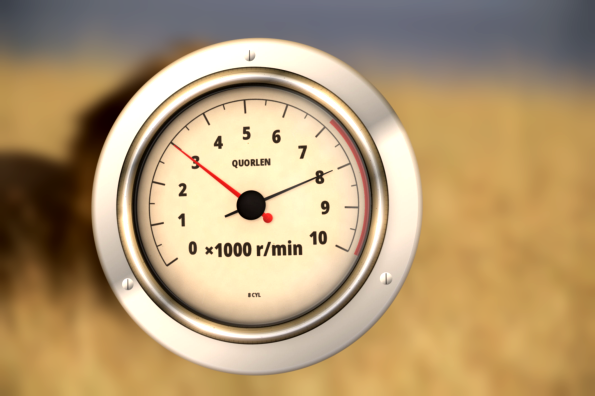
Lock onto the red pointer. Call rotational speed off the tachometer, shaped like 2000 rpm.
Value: 3000 rpm
